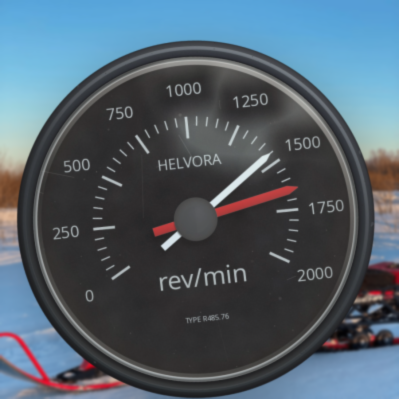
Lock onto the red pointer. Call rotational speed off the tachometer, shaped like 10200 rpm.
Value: 1650 rpm
